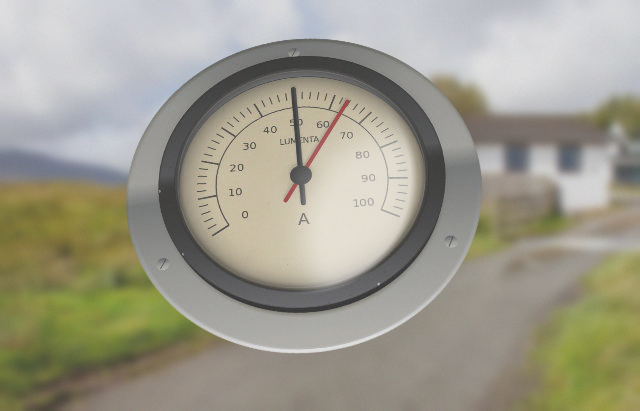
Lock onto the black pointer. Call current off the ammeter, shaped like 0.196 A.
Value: 50 A
